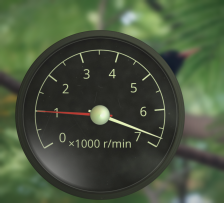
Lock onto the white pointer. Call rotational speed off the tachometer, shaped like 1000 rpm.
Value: 6750 rpm
